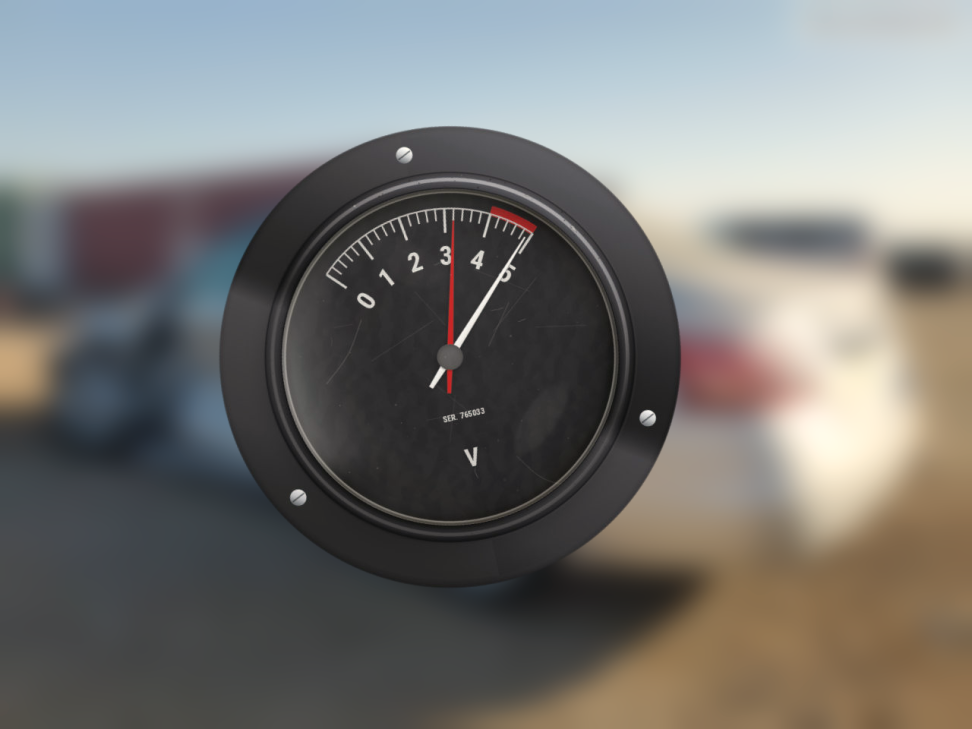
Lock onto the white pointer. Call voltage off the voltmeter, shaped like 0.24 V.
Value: 4.9 V
